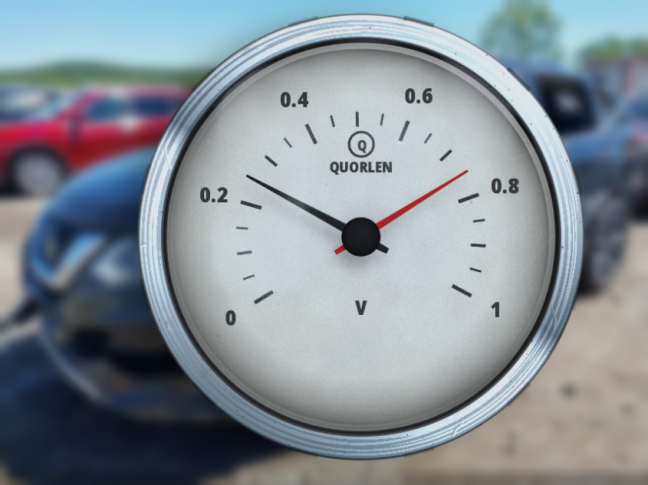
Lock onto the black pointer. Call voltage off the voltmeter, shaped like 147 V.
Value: 0.25 V
